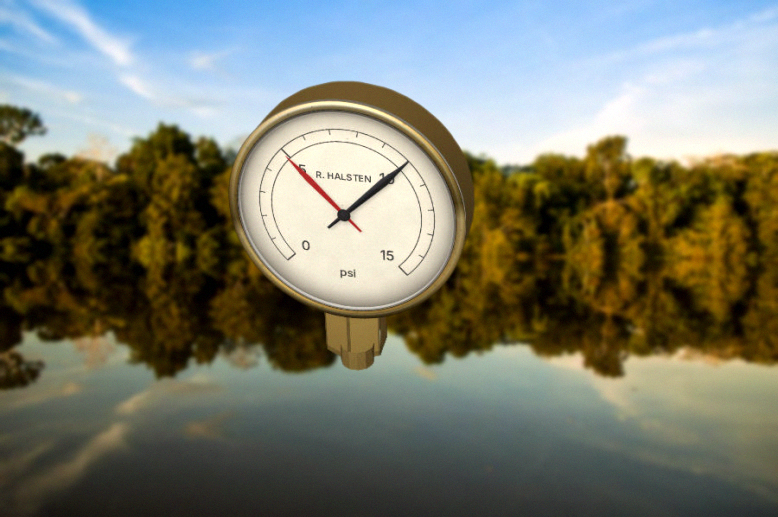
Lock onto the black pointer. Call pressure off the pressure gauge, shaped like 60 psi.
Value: 10 psi
